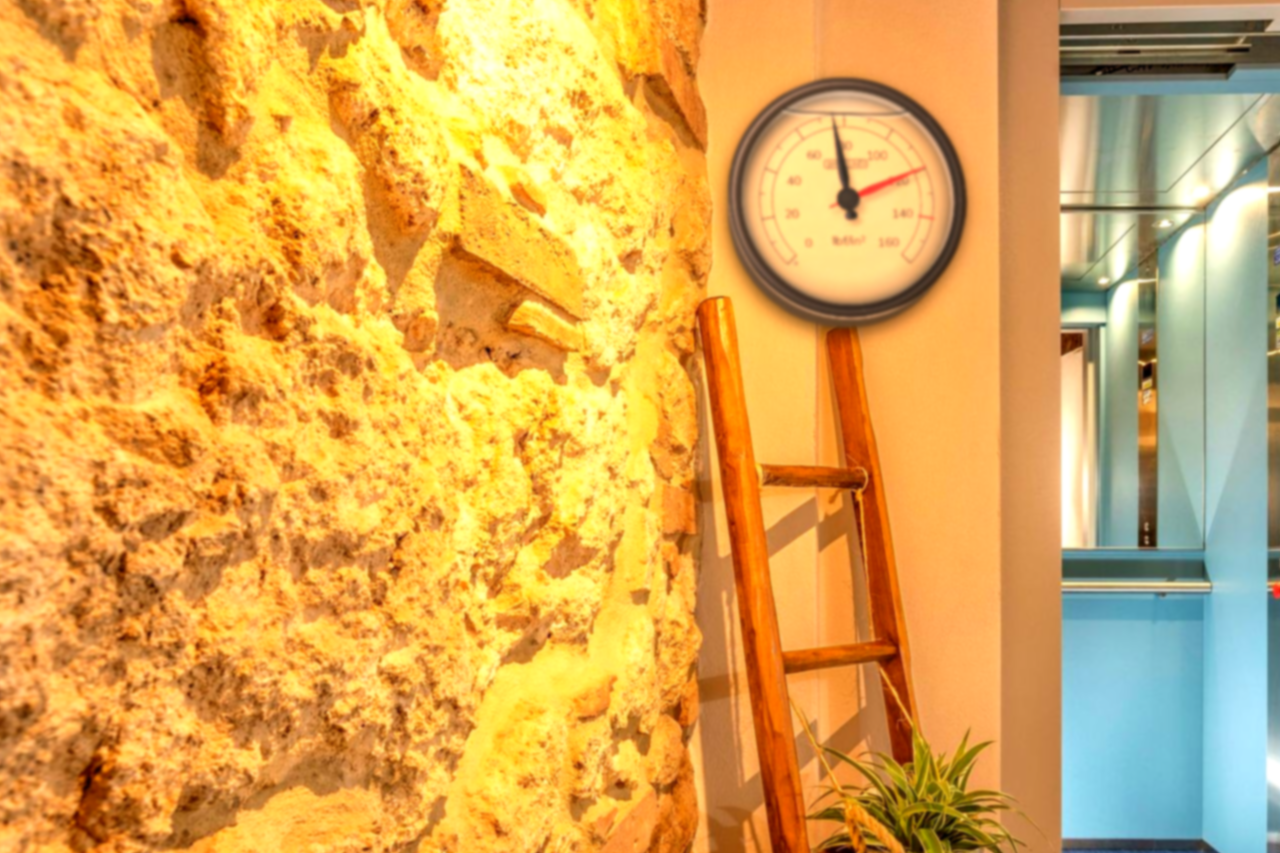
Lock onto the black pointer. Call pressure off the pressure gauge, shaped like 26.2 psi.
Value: 75 psi
